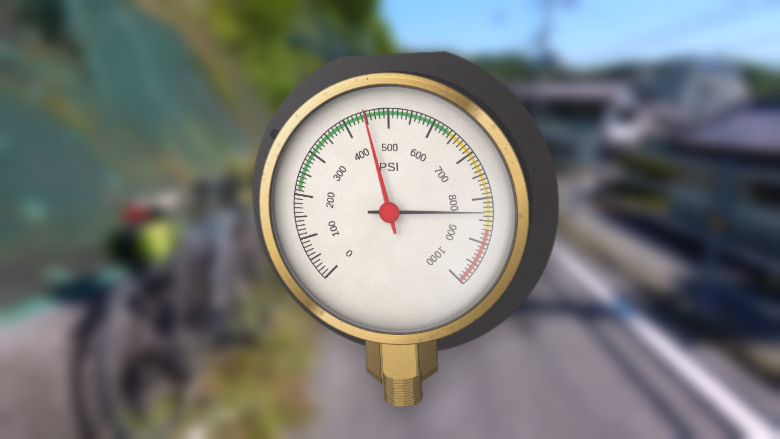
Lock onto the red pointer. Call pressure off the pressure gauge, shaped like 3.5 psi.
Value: 450 psi
